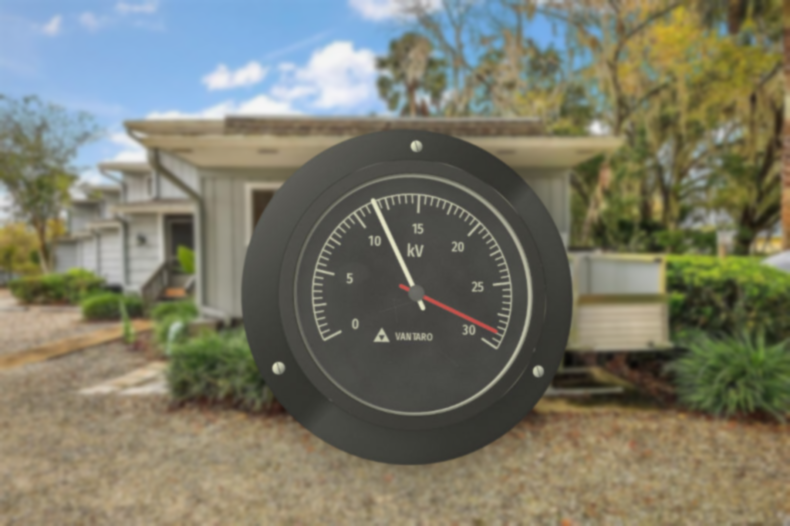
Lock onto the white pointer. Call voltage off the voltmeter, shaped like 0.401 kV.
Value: 11.5 kV
